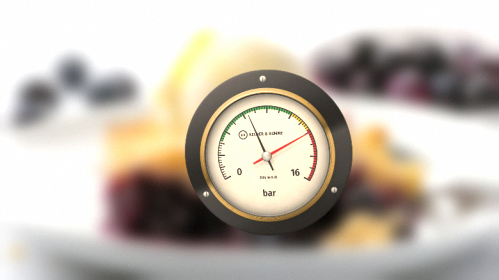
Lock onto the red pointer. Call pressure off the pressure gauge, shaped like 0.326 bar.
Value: 12 bar
